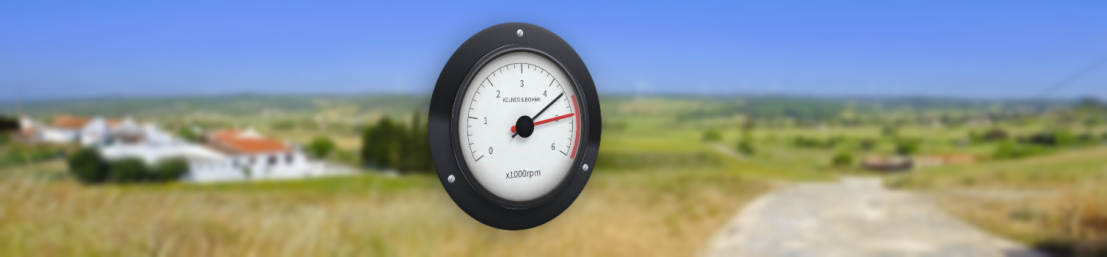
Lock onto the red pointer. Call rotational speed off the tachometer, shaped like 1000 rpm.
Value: 5000 rpm
